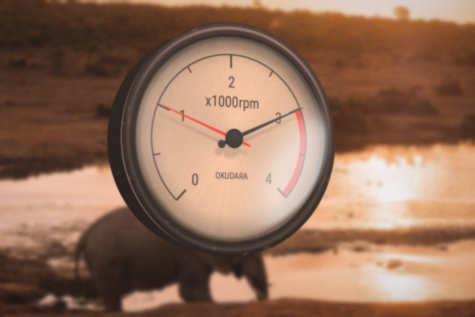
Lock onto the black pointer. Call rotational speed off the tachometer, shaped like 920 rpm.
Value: 3000 rpm
